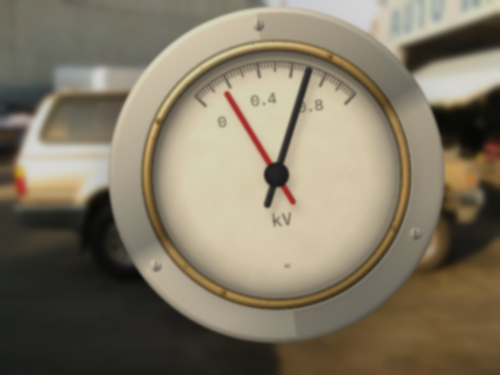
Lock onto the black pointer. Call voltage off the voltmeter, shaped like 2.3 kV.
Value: 0.7 kV
